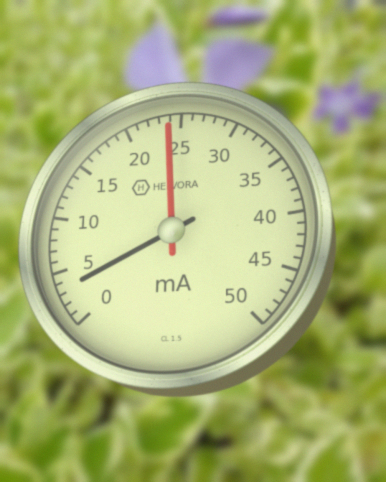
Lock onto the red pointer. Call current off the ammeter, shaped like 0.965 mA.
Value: 24 mA
